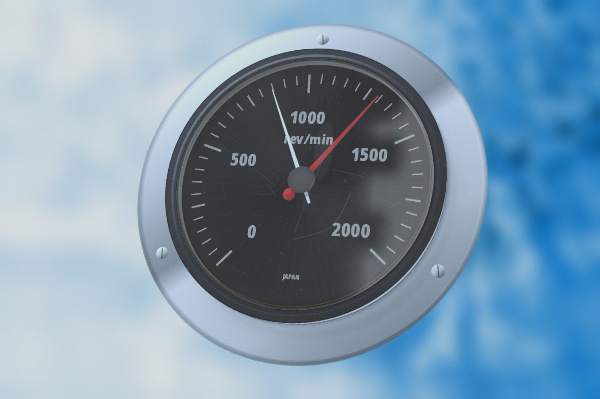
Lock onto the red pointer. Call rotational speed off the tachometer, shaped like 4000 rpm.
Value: 1300 rpm
